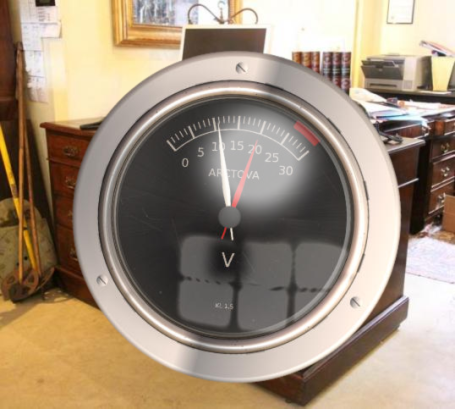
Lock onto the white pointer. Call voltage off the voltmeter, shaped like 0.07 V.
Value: 11 V
